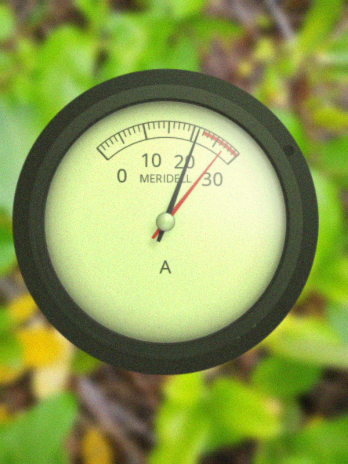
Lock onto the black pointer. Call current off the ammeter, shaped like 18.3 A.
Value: 21 A
